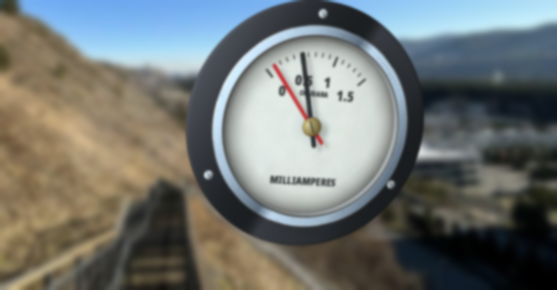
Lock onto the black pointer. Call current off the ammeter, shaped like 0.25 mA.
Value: 0.5 mA
